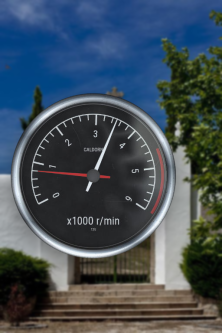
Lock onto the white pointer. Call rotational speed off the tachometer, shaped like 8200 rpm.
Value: 3500 rpm
